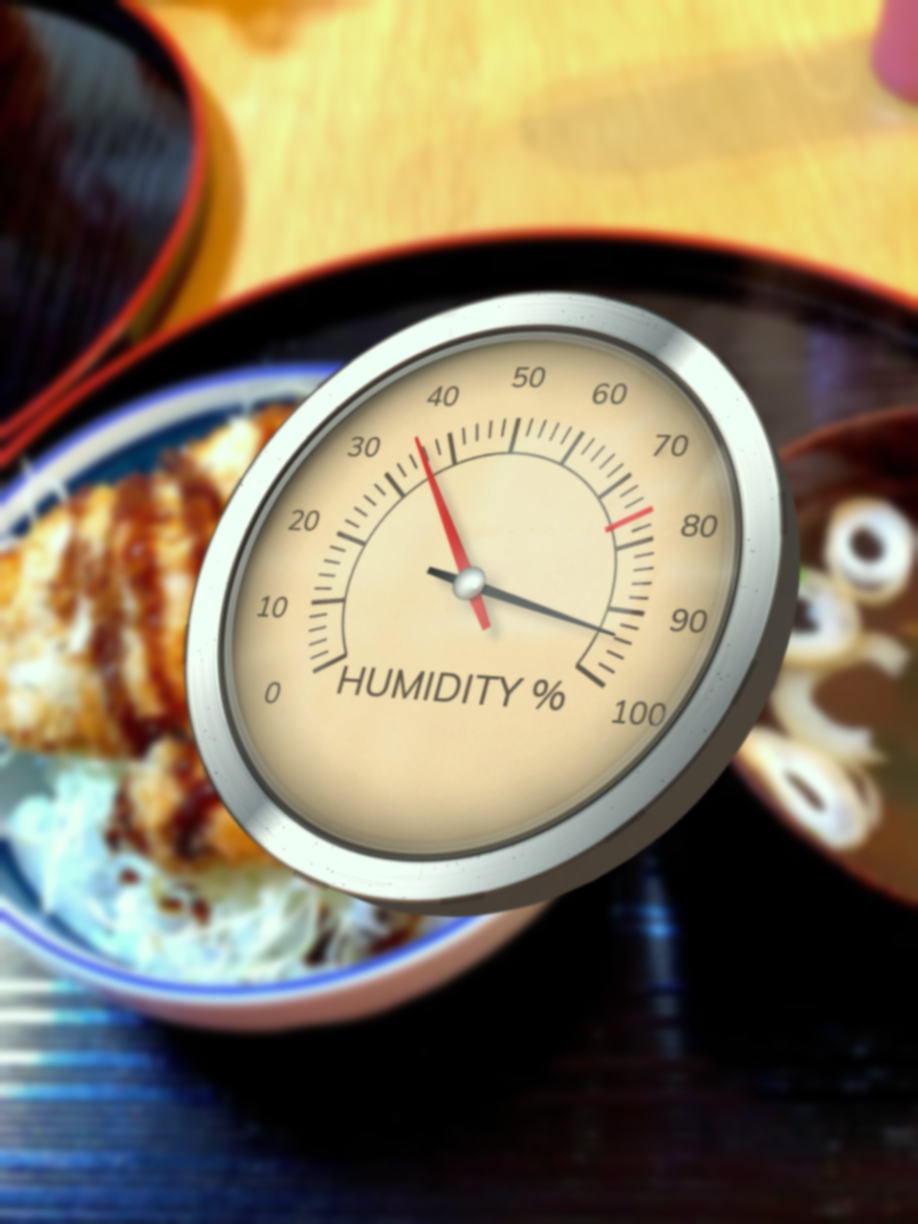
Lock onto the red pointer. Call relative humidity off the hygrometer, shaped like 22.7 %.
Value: 36 %
